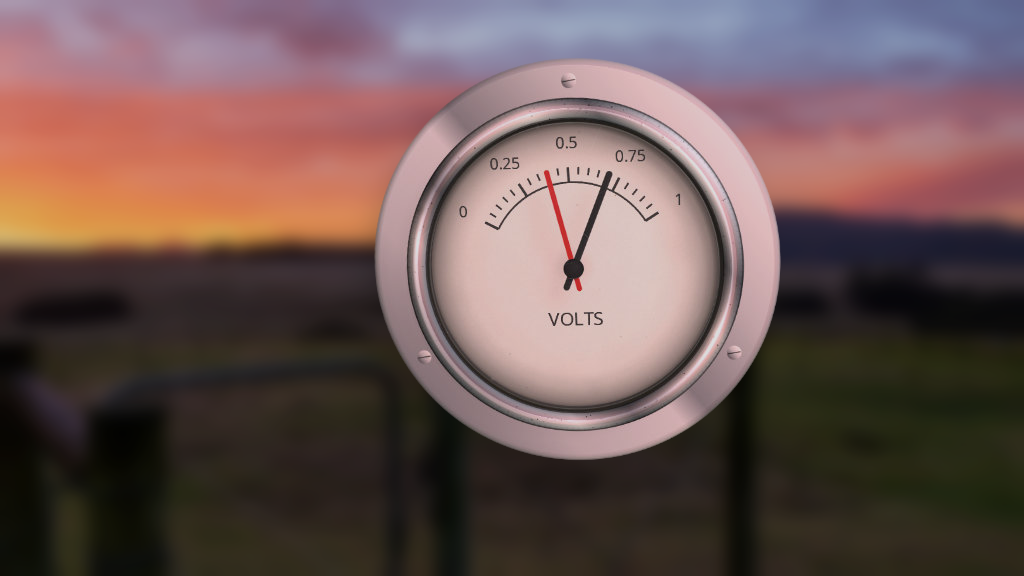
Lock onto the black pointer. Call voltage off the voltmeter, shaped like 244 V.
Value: 0.7 V
